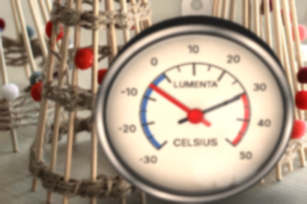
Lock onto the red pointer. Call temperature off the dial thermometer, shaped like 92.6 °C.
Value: -5 °C
